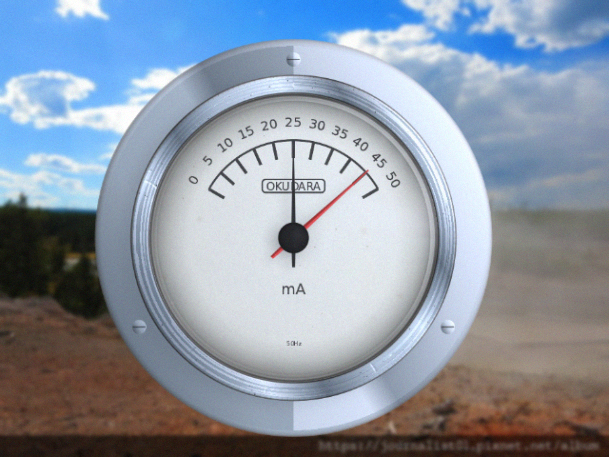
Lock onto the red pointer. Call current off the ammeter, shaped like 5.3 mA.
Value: 45 mA
